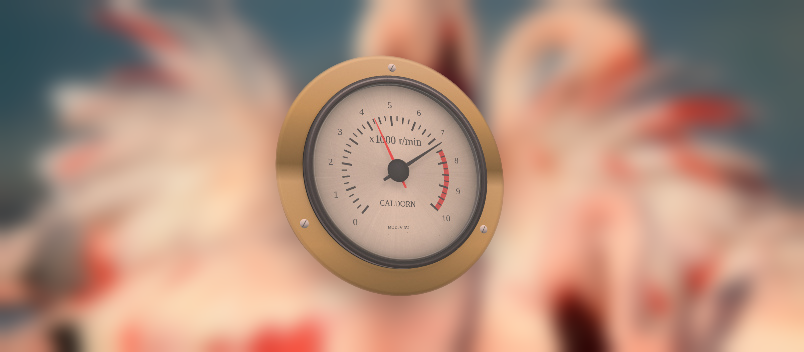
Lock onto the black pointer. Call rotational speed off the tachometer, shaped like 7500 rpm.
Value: 7250 rpm
